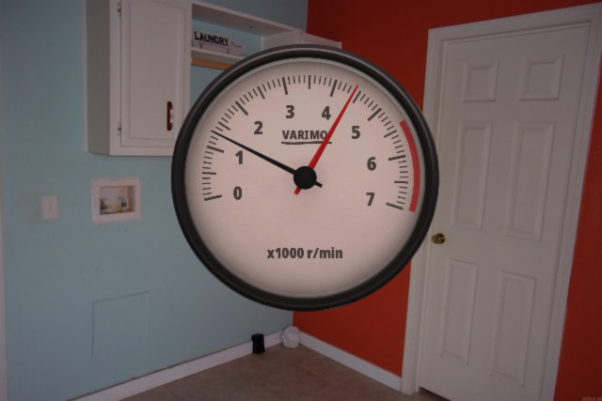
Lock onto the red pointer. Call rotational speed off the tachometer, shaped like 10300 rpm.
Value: 4400 rpm
